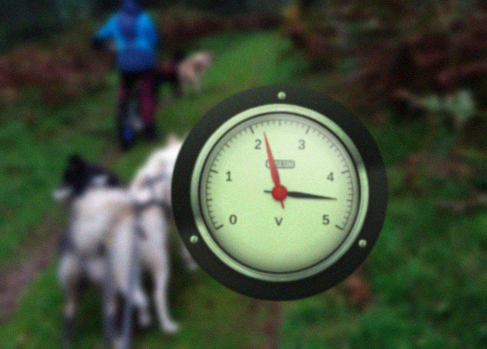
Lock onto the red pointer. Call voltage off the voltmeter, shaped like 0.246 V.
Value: 2.2 V
